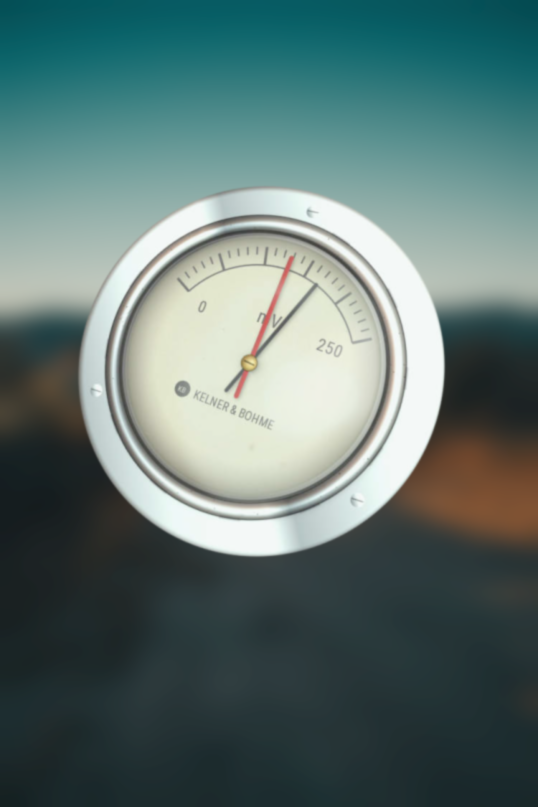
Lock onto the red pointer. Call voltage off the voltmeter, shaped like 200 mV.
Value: 130 mV
